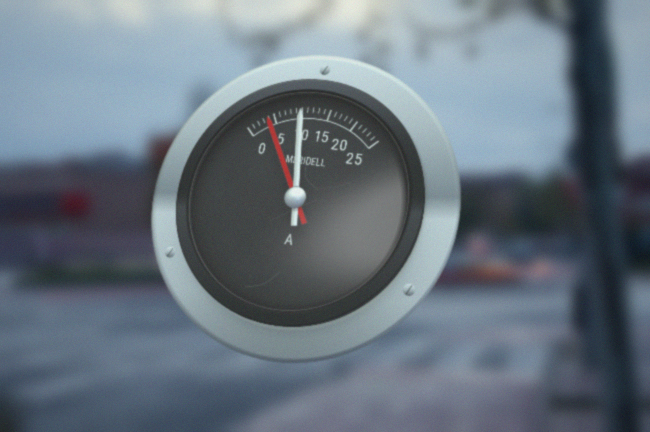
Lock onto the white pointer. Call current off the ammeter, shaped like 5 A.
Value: 10 A
